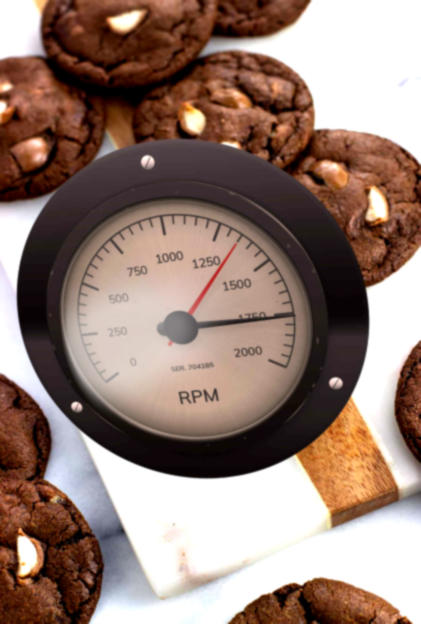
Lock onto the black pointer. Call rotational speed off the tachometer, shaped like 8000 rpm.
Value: 1750 rpm
